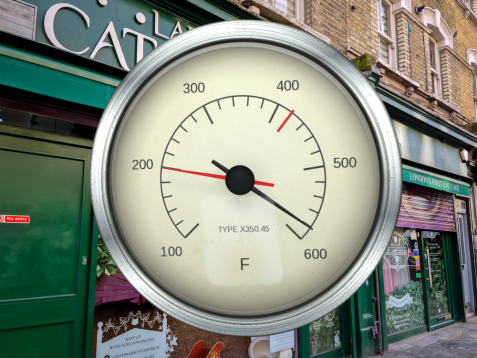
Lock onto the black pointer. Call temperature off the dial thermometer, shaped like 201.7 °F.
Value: 580 °F
